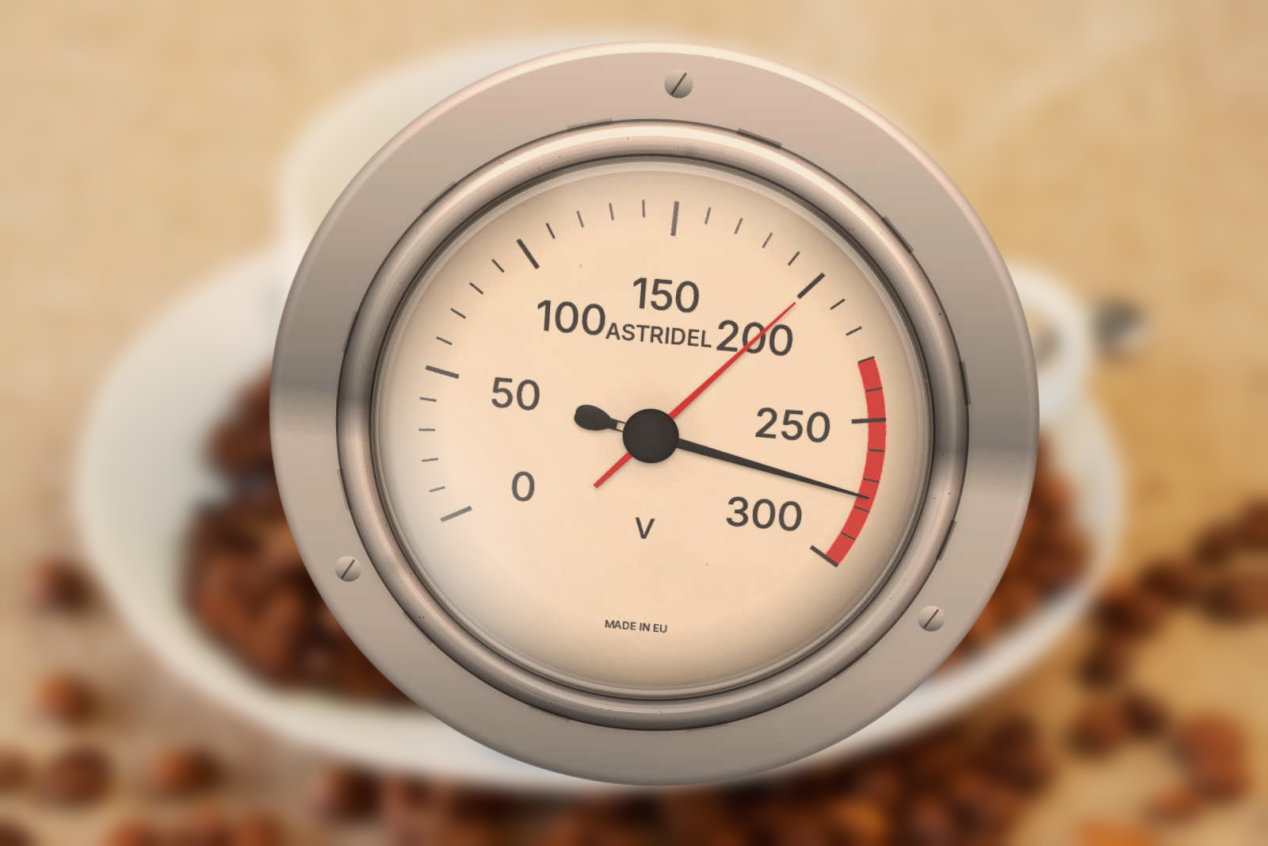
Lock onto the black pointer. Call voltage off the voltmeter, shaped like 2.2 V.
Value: 275 V
